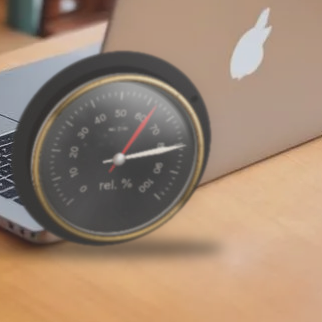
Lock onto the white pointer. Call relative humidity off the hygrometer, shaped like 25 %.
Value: 80 %
